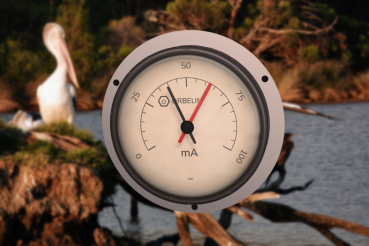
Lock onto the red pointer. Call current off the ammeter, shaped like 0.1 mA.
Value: 62.5 mA
